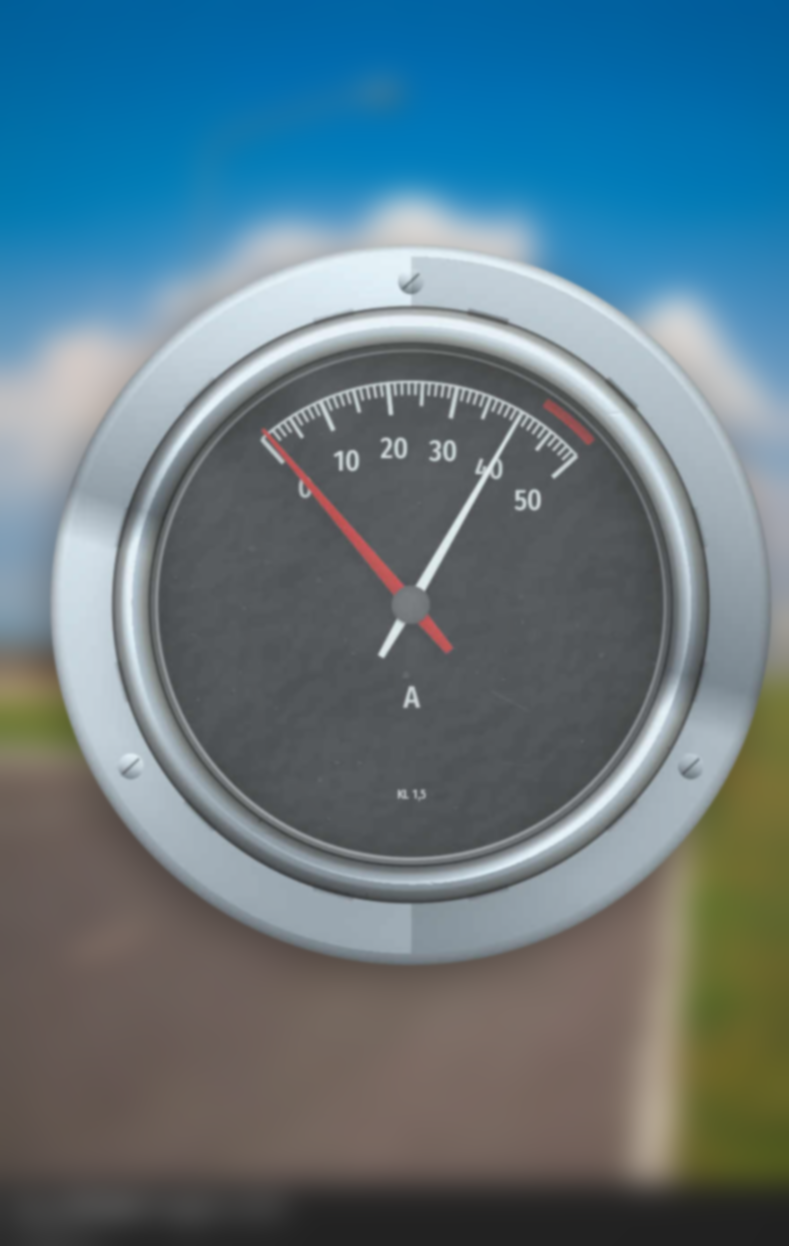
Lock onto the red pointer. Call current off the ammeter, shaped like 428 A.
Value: 1 A
